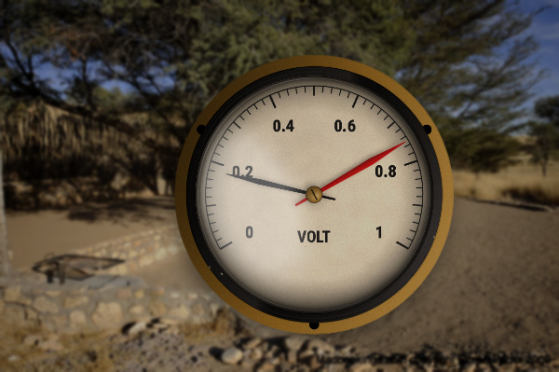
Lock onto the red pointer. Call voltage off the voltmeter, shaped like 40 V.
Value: 0.75 V
